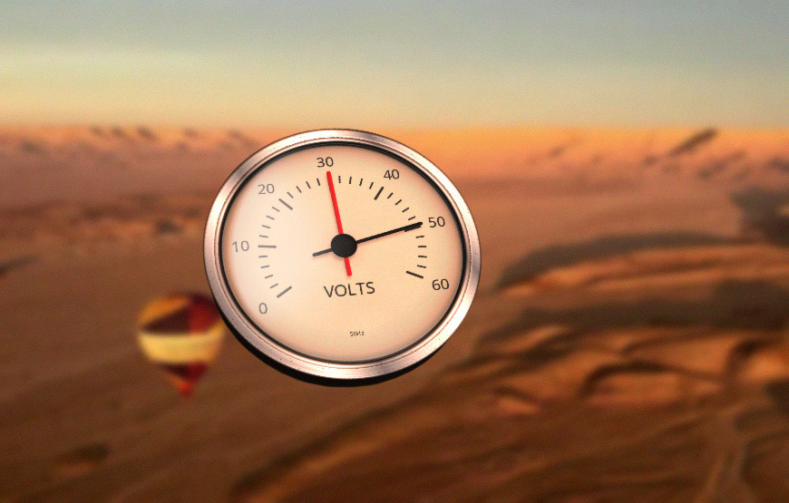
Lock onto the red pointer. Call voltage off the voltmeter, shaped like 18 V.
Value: 30 V
